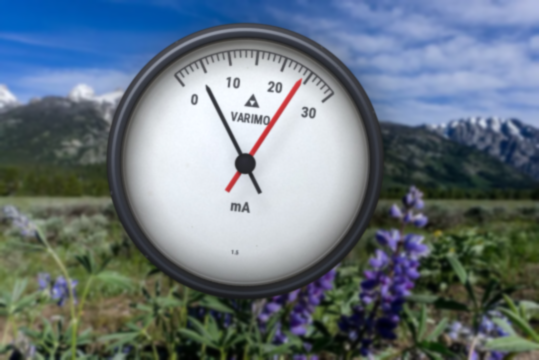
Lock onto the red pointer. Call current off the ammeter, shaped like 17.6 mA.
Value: 24 mA
